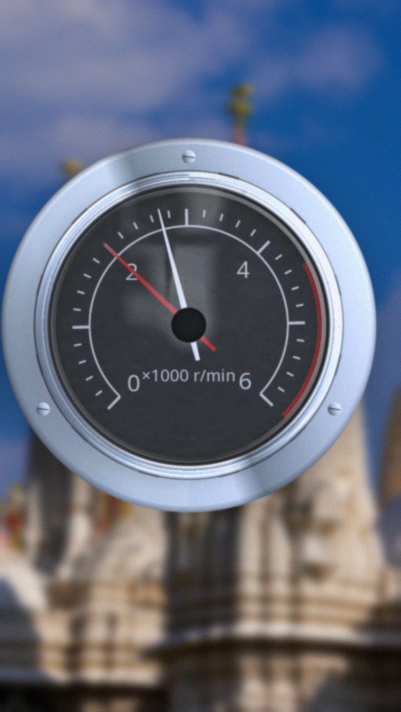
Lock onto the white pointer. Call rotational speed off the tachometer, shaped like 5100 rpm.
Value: 2700 rpm
